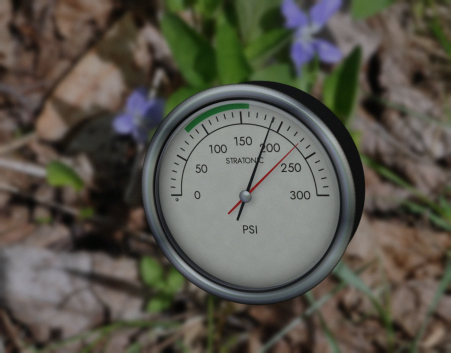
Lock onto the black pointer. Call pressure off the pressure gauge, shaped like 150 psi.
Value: 190 psi
